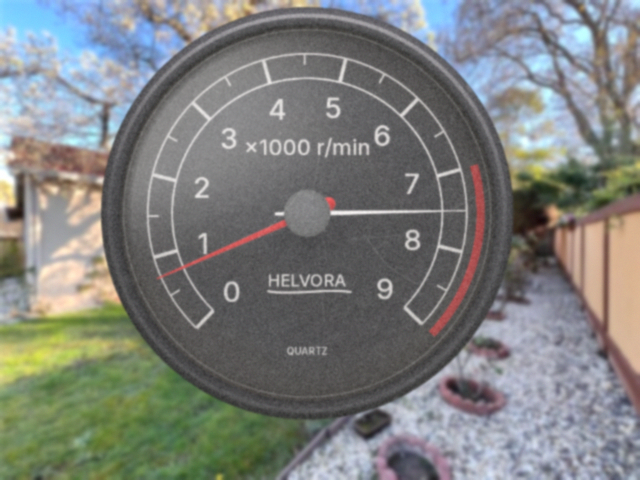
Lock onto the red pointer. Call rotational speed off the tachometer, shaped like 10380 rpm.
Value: 750 rpm
